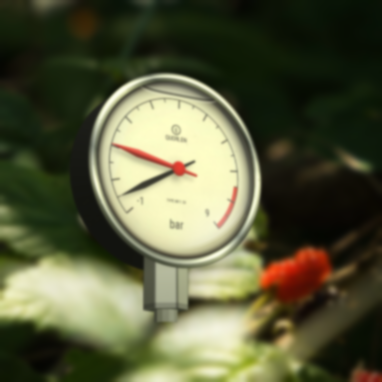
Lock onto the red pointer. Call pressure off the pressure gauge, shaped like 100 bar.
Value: 1 bar
